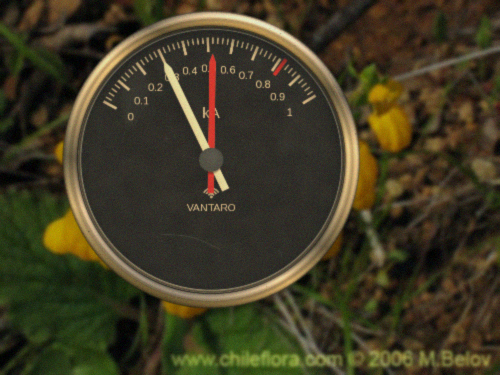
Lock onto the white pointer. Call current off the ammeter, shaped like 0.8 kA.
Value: 0.3 kA
